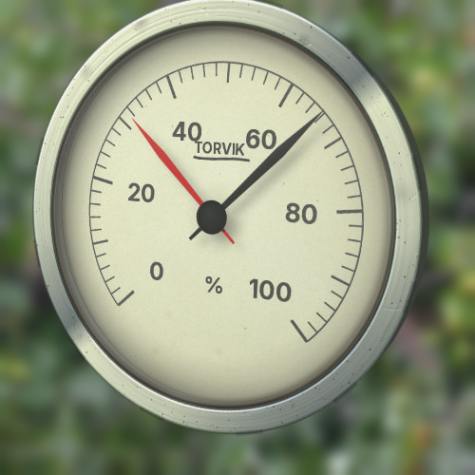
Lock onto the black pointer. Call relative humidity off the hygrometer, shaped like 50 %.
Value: 66 %
